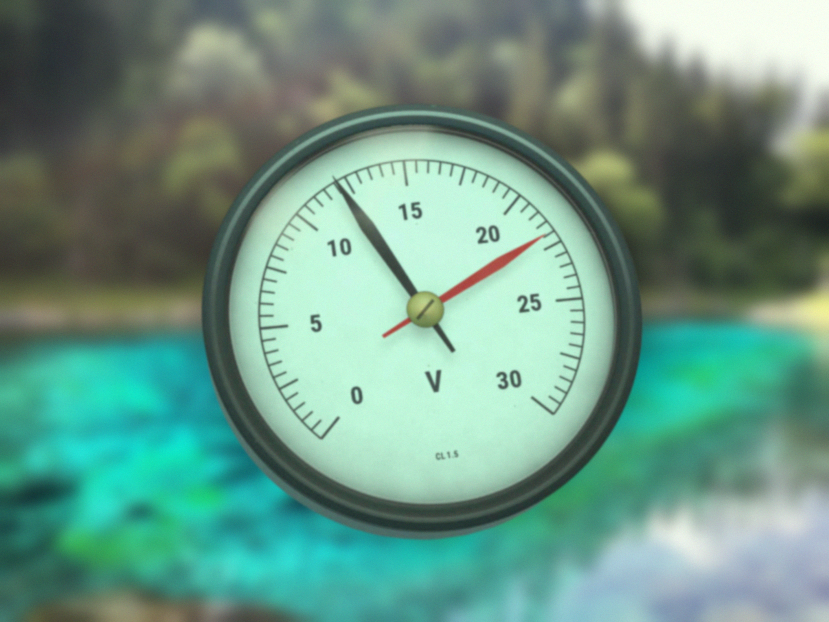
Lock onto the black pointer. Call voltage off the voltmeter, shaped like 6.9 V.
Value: 12 V
